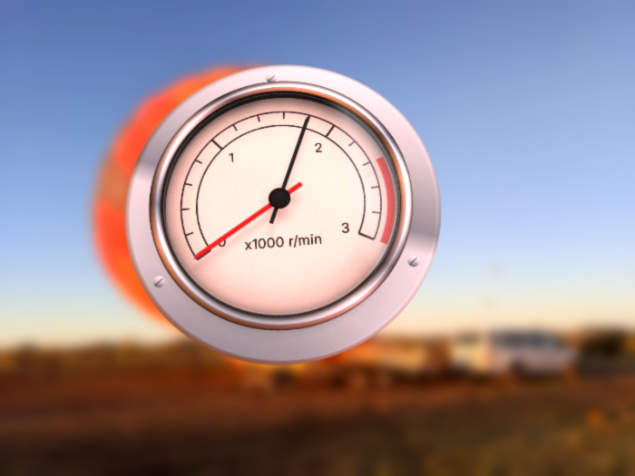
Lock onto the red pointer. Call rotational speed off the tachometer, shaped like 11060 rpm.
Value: 0 rpm
